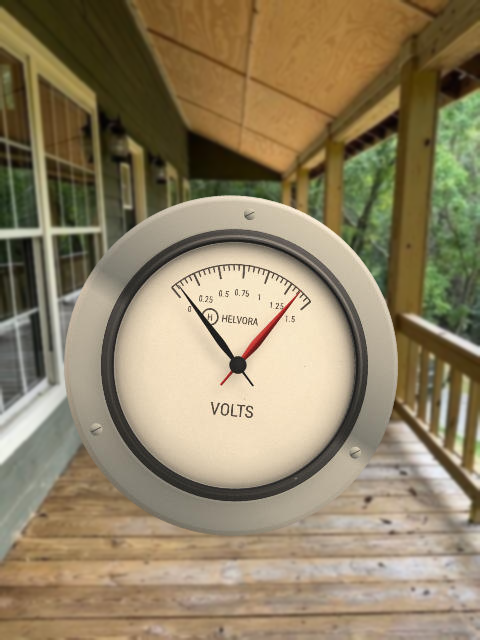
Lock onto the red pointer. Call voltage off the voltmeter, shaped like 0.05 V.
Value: 1.35 V
